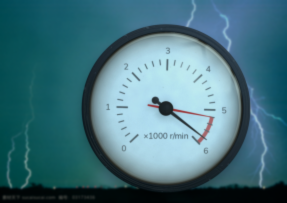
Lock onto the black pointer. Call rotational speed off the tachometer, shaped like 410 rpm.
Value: 5800 rpm
